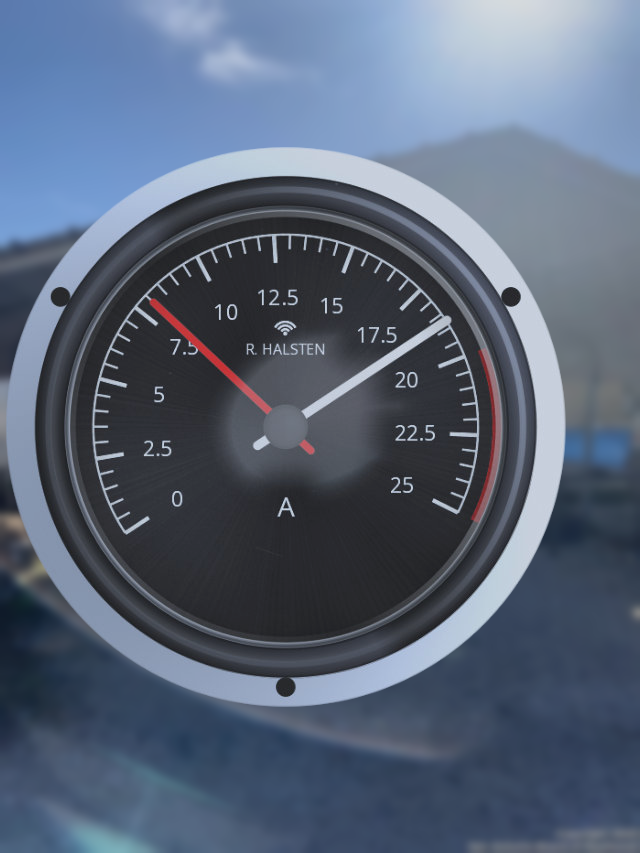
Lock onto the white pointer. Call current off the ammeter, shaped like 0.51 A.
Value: 18.75 A
